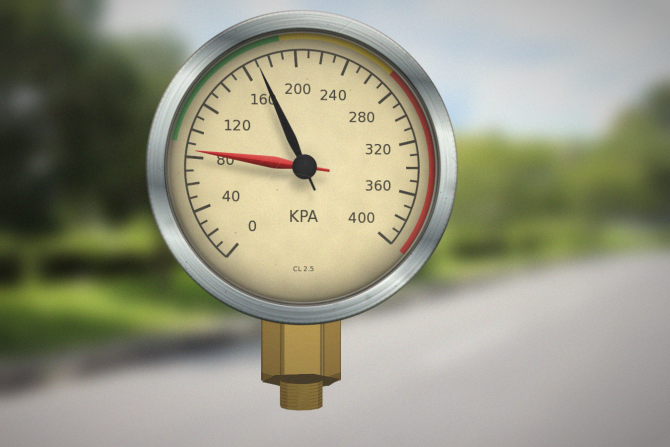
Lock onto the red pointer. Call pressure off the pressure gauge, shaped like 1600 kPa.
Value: 85 kPa
